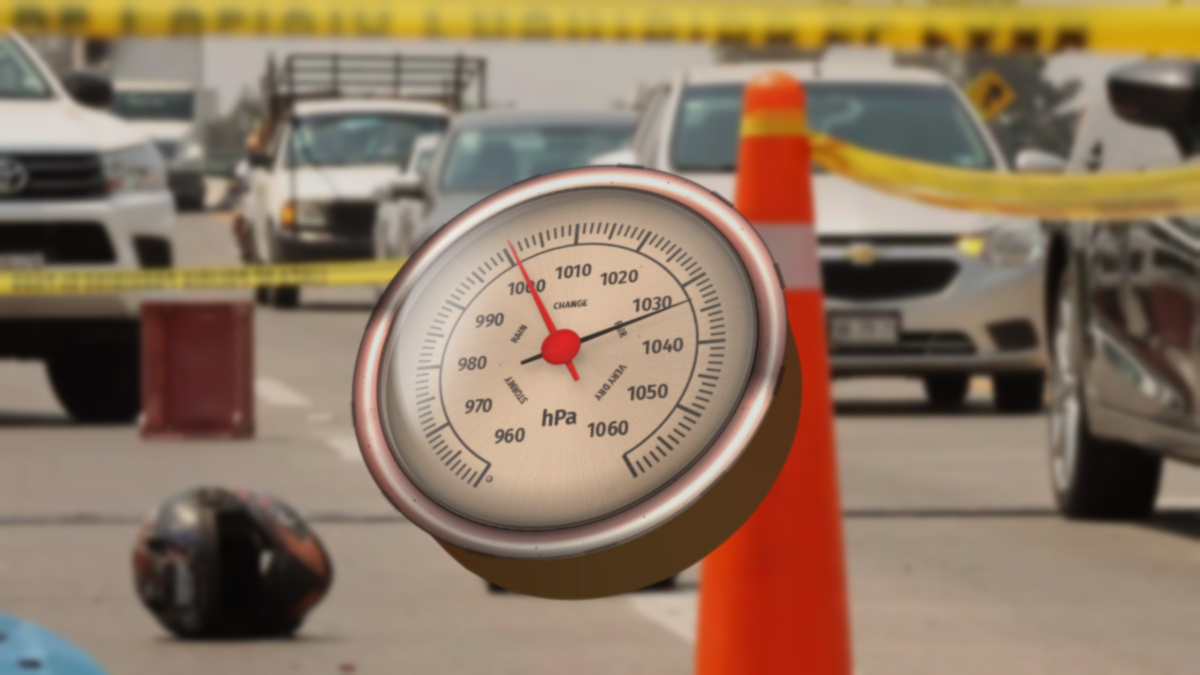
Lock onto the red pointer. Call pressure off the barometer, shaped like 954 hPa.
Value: 1001 hPa
